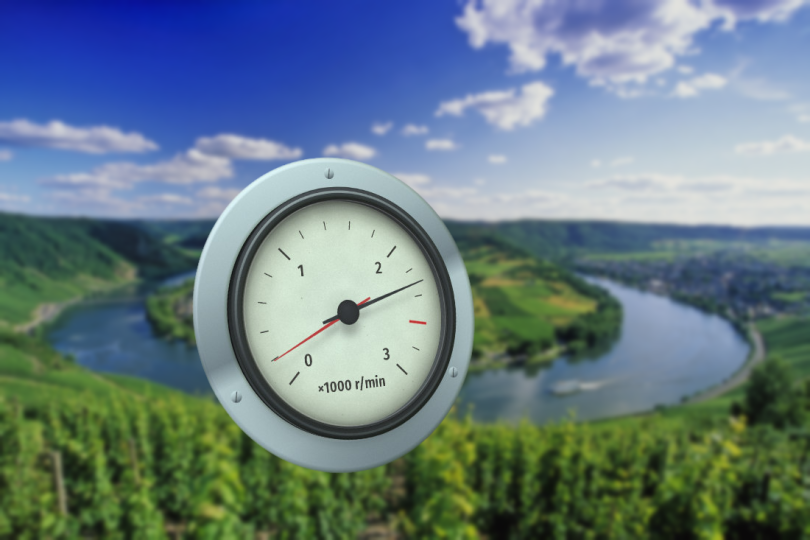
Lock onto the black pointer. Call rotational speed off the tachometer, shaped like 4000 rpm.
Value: 2300 rpm
